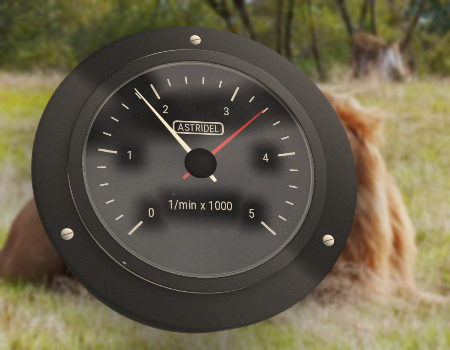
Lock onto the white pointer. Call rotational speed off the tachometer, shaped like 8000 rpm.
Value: 1800 rpm
